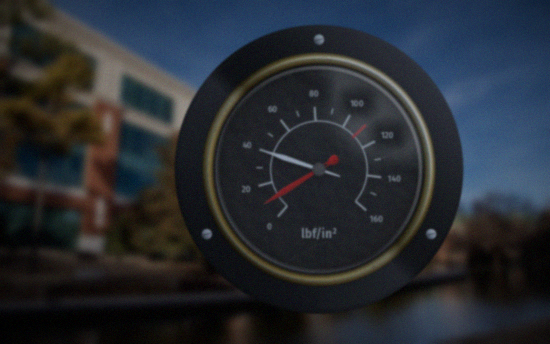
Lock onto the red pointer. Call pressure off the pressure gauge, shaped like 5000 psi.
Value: 10 psi
